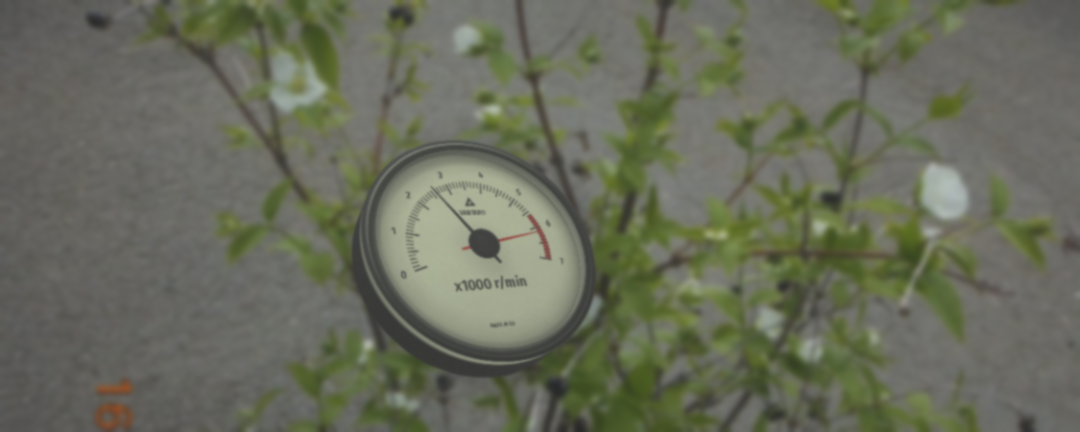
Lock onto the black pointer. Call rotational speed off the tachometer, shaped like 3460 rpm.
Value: 2500 rpm
